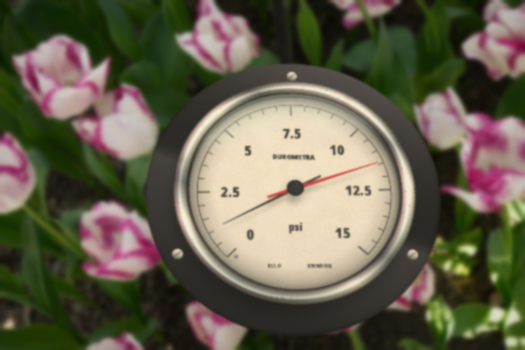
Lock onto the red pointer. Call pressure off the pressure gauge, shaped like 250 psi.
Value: 11.5 psi
